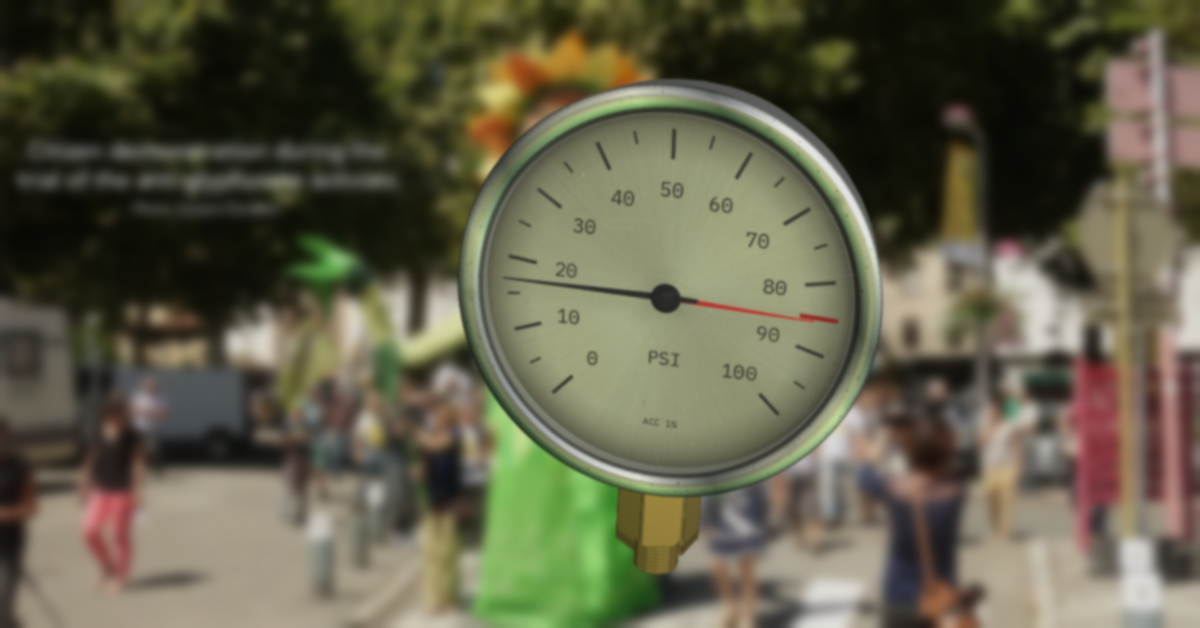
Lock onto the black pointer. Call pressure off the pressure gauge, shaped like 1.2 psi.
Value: 17.5 psi
